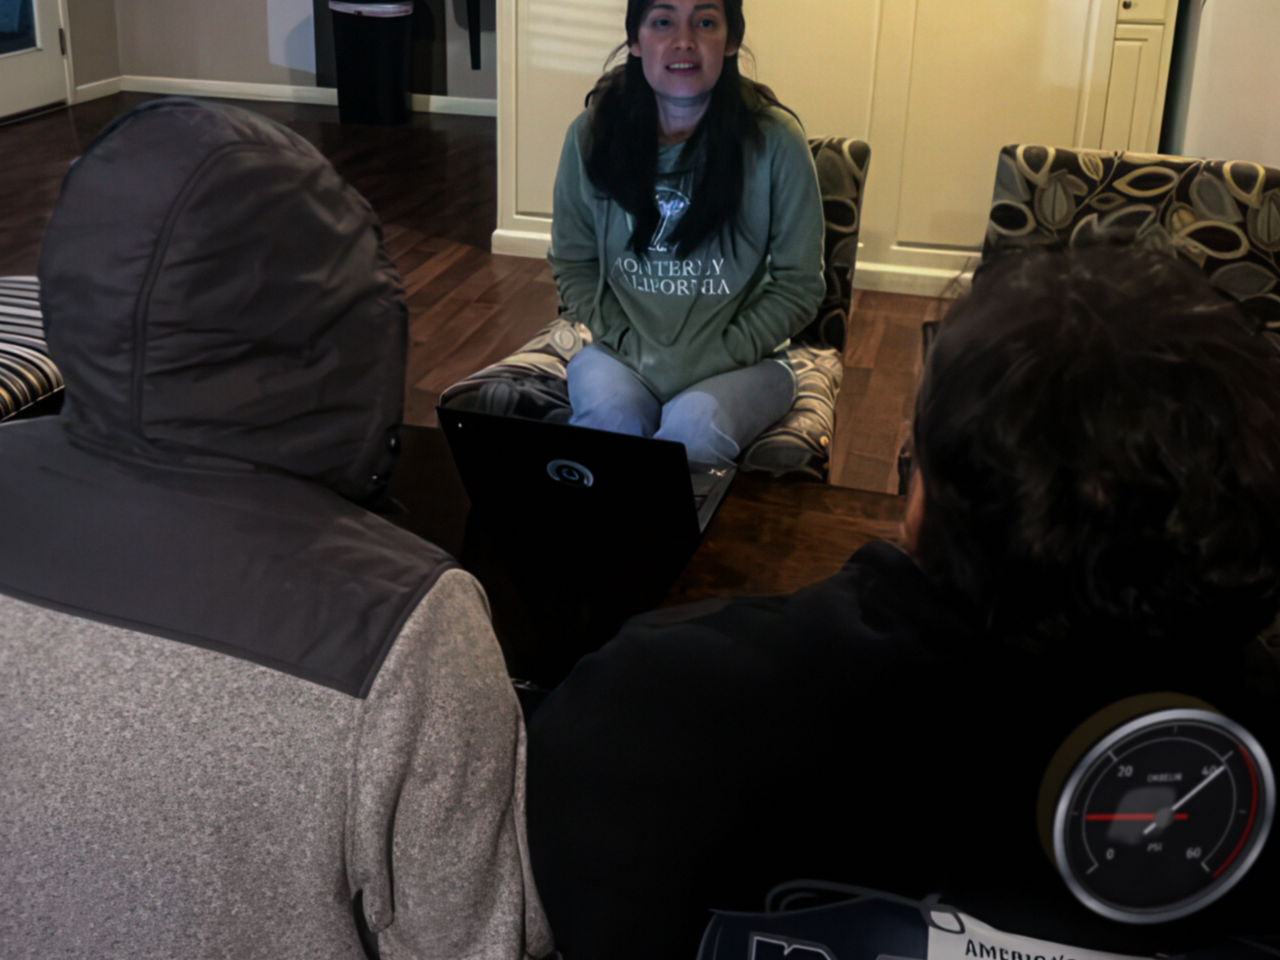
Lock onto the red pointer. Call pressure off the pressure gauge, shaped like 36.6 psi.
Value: 10 psi
